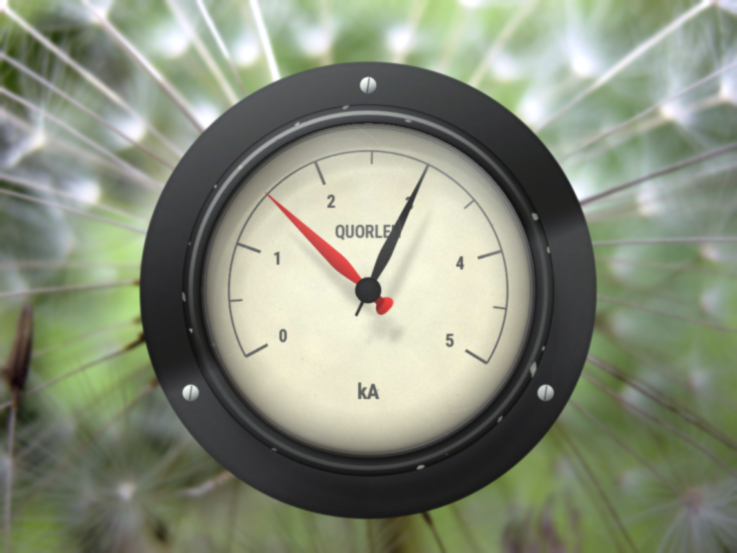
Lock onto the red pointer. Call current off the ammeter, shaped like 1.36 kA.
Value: 1.5 kA
